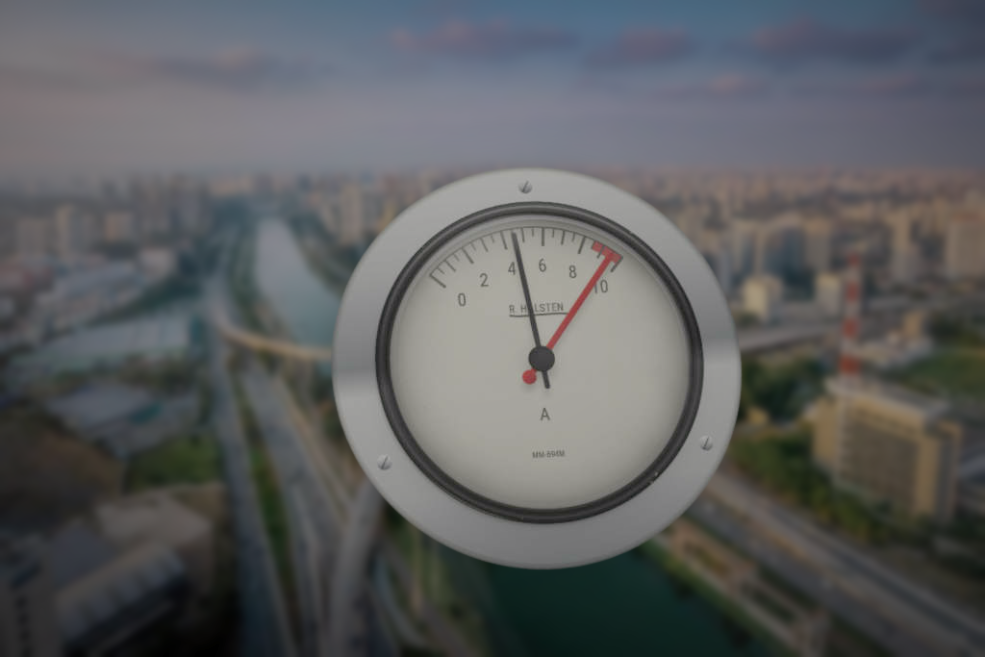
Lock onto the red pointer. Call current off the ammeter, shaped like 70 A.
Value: 9.5 A
